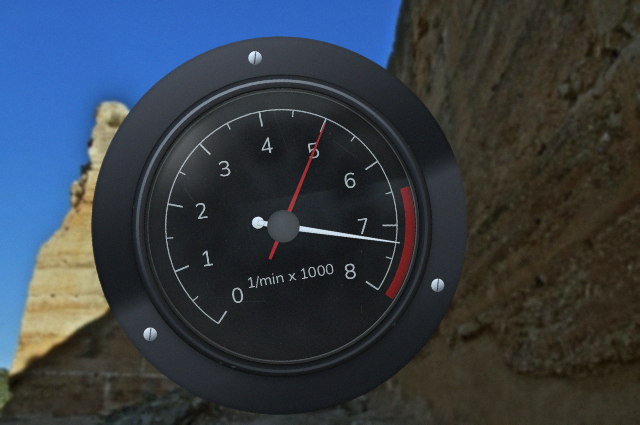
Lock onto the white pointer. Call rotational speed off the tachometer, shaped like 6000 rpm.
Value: 7250 rpm
